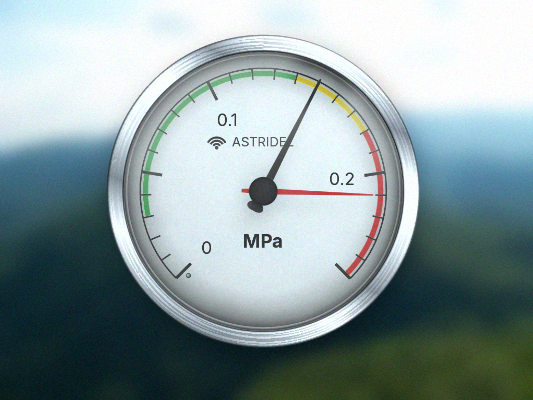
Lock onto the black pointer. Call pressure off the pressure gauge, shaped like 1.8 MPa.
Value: 0.15 MPa
